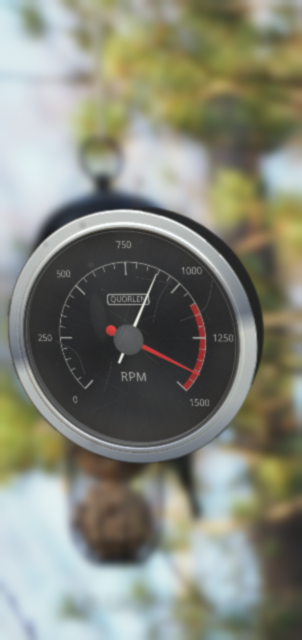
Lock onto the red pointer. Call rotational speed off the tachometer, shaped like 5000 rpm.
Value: 1400 rpm
